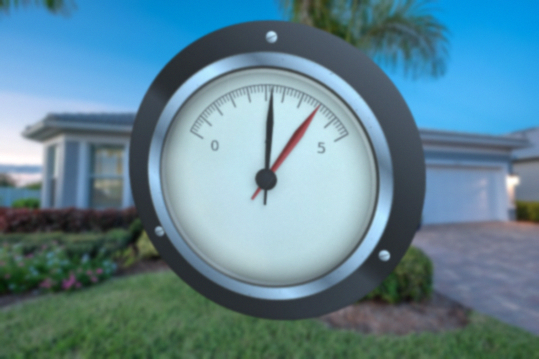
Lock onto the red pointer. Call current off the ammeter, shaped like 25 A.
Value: 4 A
